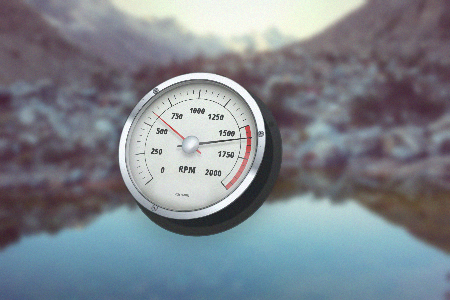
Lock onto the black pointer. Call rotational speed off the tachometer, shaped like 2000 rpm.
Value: 1600 rpm
